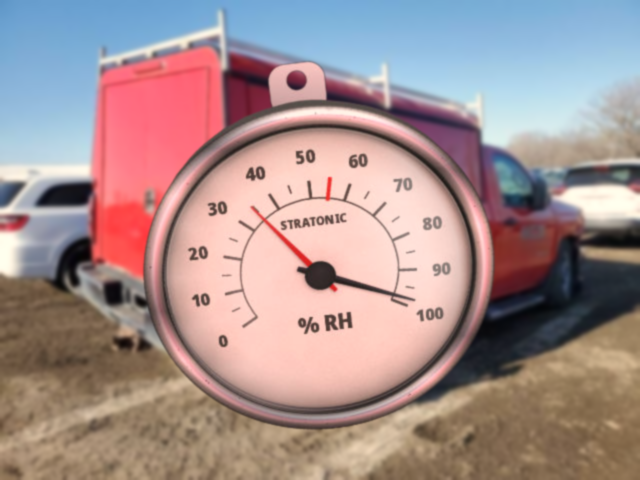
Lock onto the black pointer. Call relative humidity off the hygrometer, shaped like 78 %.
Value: 97.5 %
